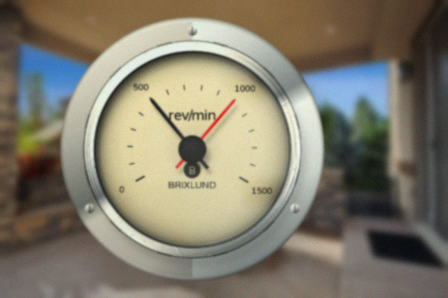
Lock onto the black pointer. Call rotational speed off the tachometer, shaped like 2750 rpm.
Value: 500 rpm
